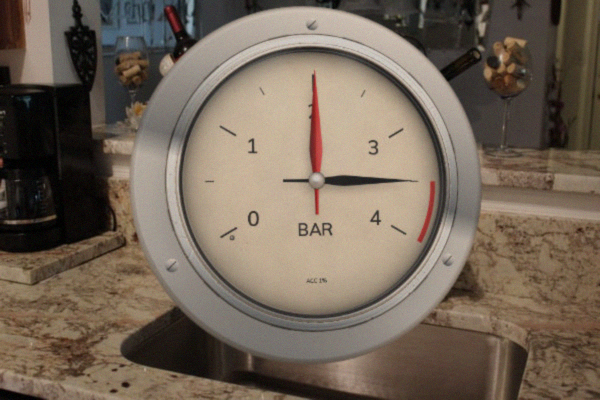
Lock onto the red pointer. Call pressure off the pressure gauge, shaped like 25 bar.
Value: 2 bar
